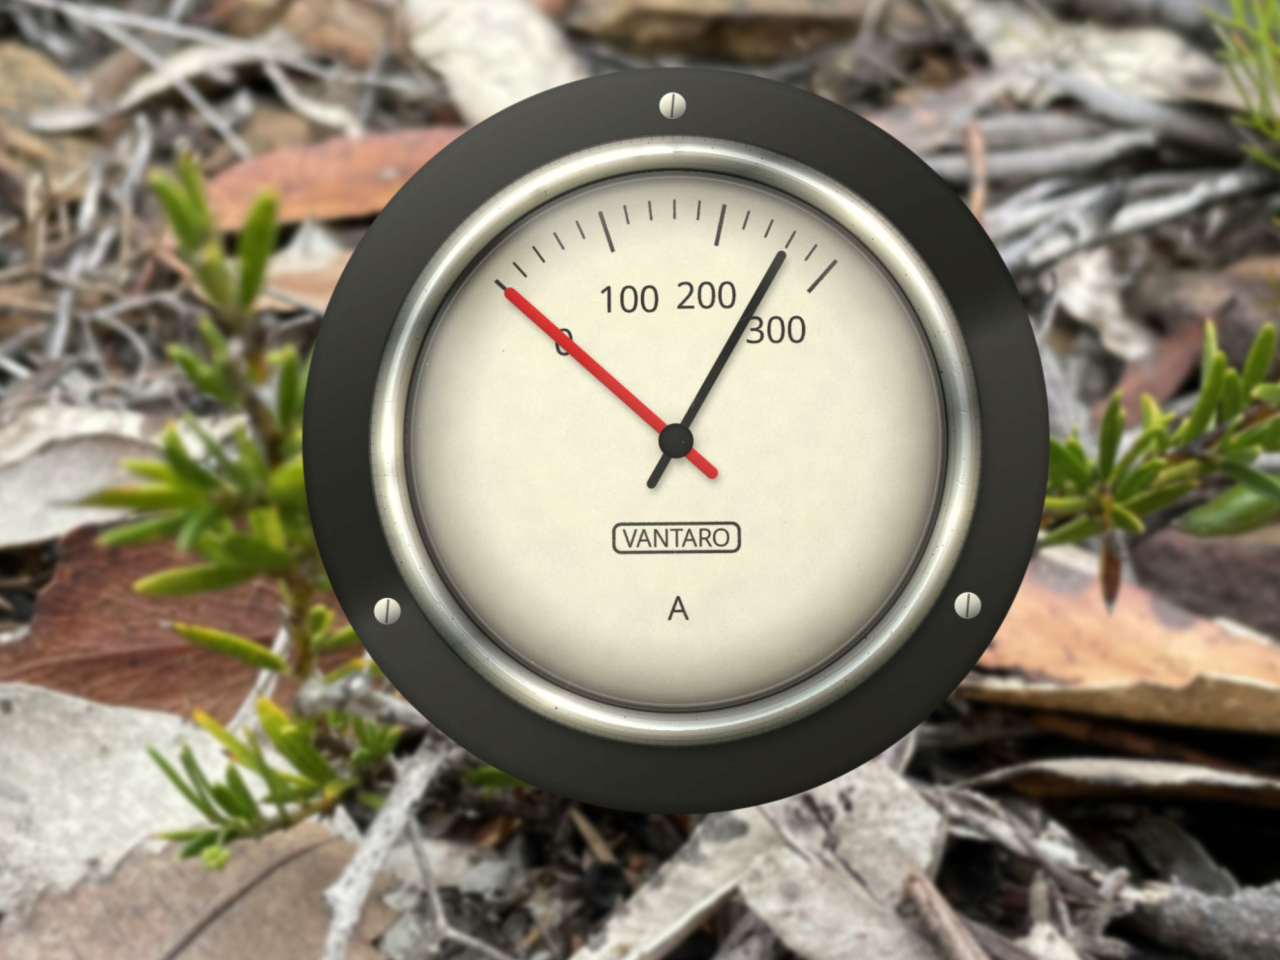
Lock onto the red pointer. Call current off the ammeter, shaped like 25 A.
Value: 0 A
